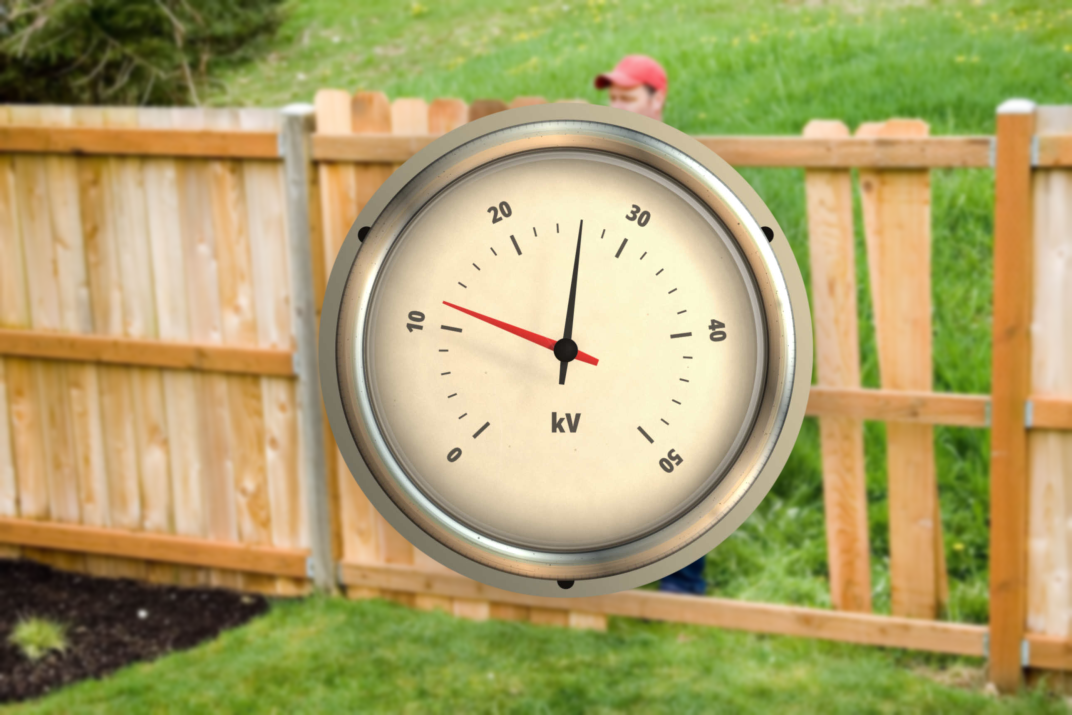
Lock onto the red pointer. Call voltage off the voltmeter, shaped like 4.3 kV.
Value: 12 kV
